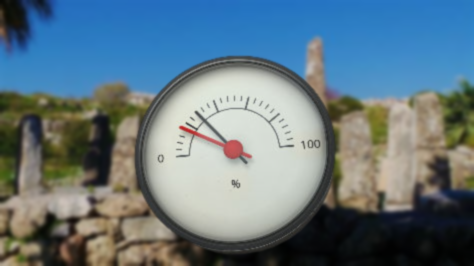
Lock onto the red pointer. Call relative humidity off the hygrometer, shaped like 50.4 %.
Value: 16 %
